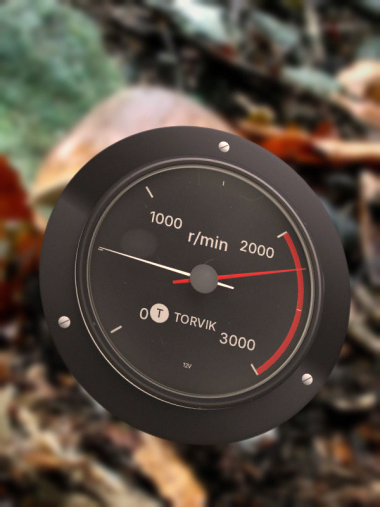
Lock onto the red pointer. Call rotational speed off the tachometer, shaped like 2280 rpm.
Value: 2250 rpm
